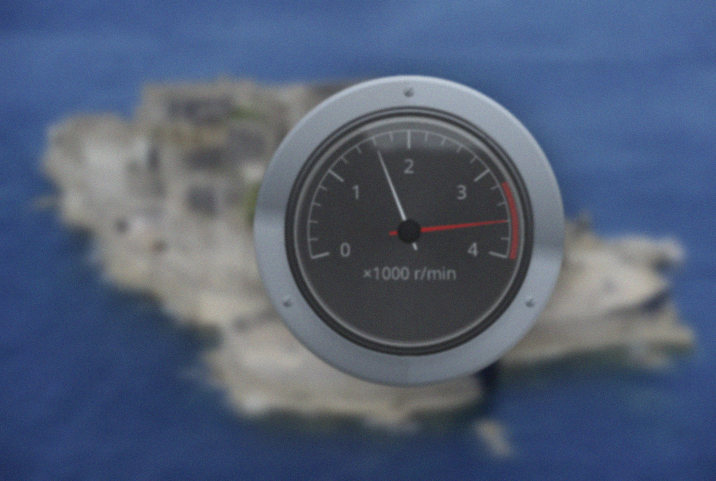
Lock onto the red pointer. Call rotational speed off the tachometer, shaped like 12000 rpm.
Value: 3600 rpm
